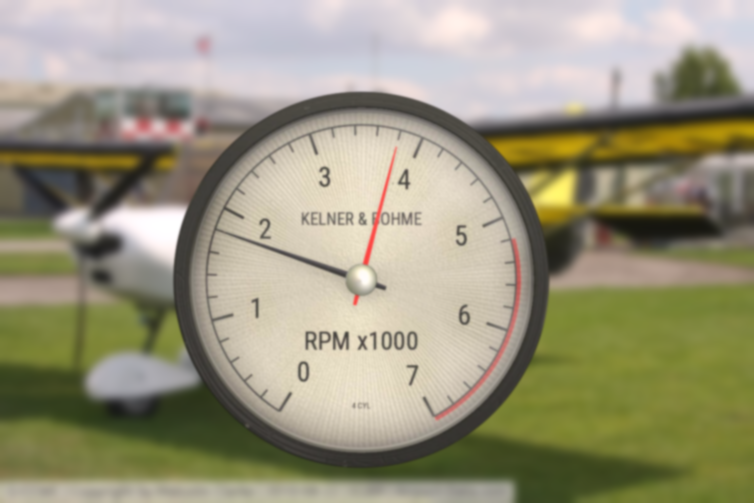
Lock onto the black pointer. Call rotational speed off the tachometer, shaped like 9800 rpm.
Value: 1800 rpm
